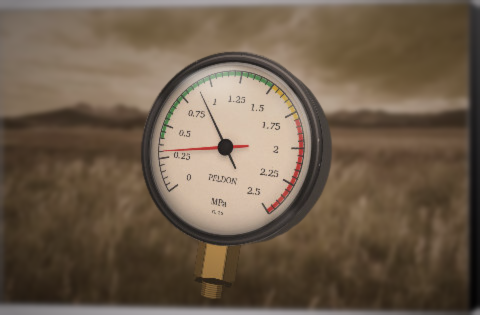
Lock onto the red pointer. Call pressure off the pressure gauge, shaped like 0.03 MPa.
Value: 0.3 MPa
